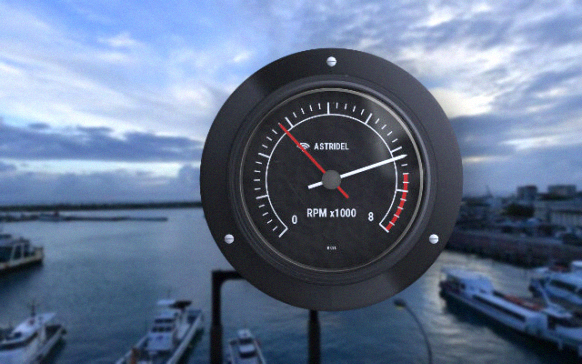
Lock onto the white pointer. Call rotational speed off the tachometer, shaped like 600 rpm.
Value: 6200 rpm
